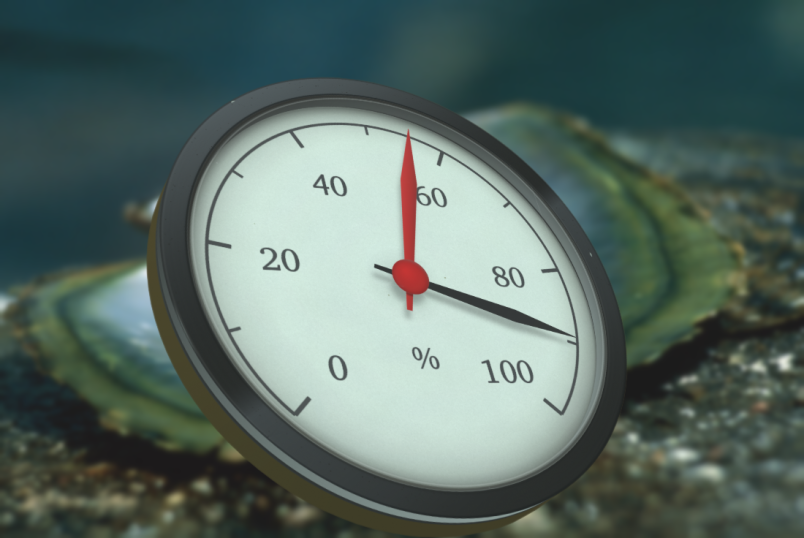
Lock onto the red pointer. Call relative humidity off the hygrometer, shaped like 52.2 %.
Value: 55 %
